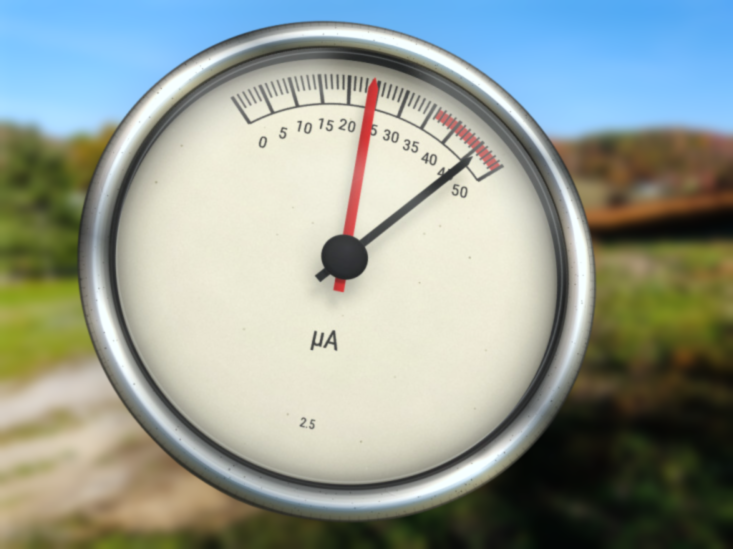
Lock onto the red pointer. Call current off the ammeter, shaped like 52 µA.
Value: 24 µA
